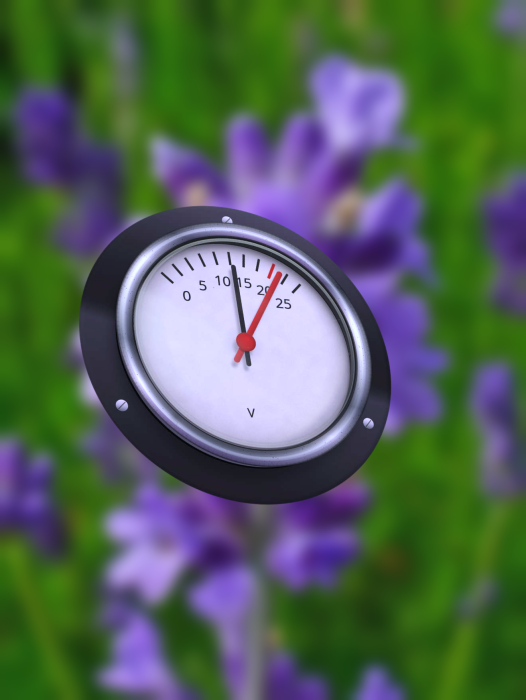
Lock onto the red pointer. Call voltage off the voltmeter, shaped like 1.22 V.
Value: 21.25 V
